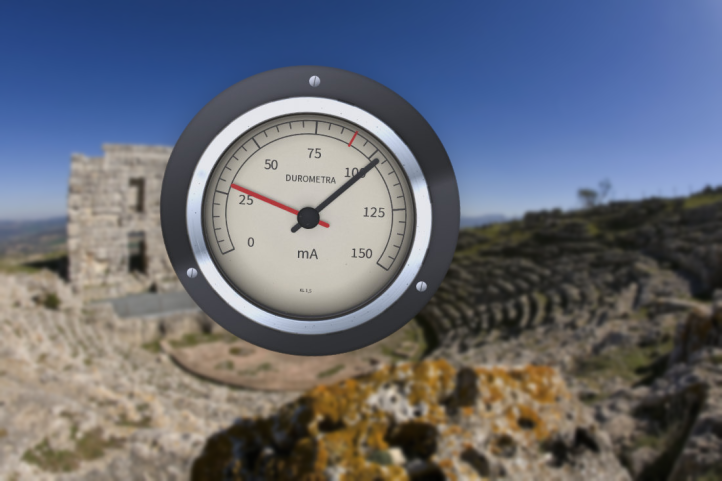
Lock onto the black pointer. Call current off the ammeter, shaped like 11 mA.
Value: 102.5 mA
